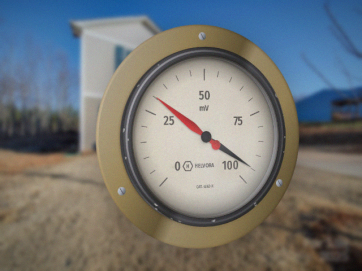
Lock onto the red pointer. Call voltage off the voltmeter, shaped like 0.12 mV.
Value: 30 mV
